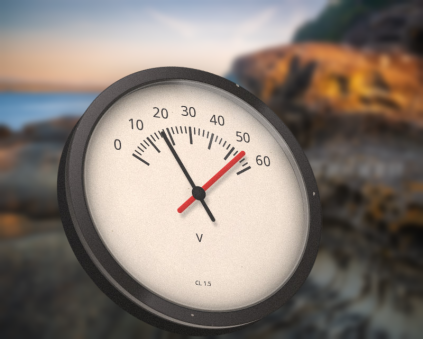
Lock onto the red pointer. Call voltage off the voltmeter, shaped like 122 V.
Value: 54 V
